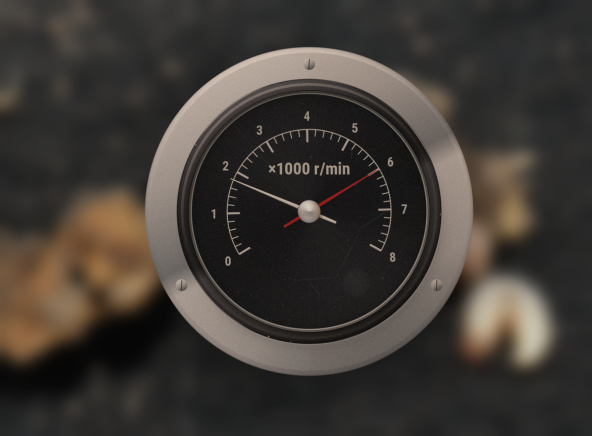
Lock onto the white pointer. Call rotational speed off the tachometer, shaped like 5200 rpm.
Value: 1800 rpm
